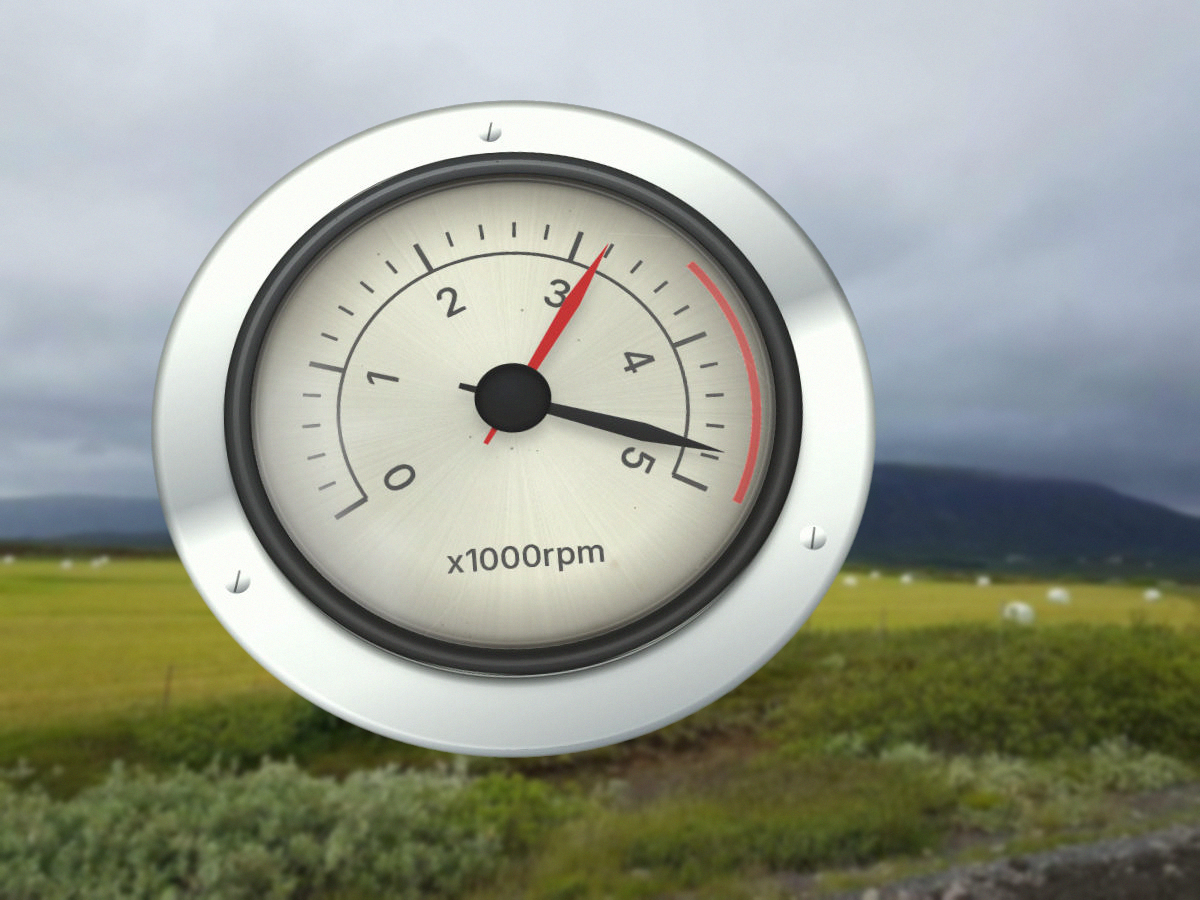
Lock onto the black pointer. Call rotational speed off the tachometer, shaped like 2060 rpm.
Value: 4800 rpm
